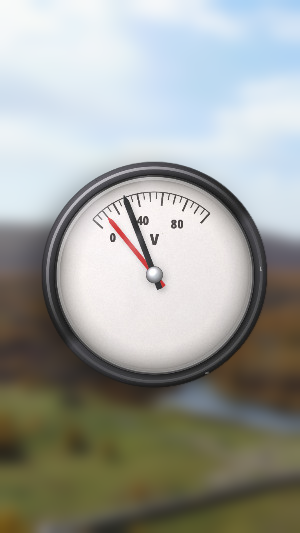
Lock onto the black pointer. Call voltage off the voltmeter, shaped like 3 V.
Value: 30 V
